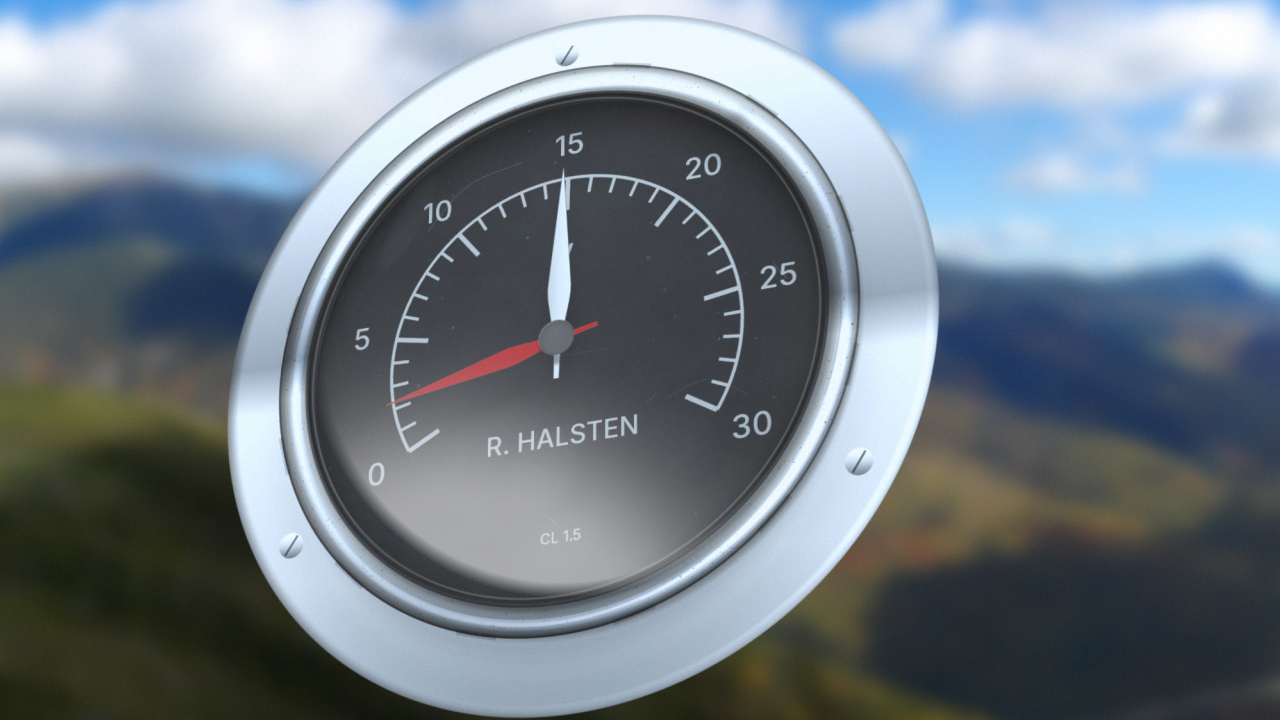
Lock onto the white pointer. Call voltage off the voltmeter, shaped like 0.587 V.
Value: 15 V
